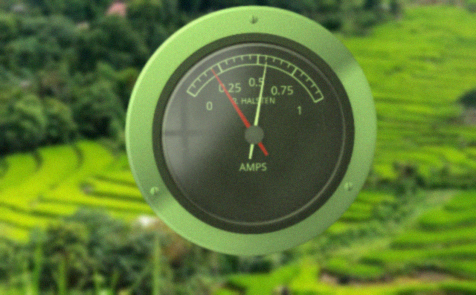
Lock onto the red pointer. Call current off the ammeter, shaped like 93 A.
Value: 0.2 A
